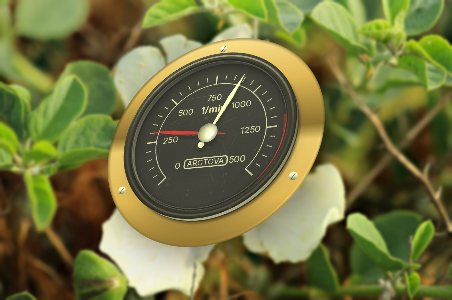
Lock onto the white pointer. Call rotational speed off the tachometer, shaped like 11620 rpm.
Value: 900 rpm
